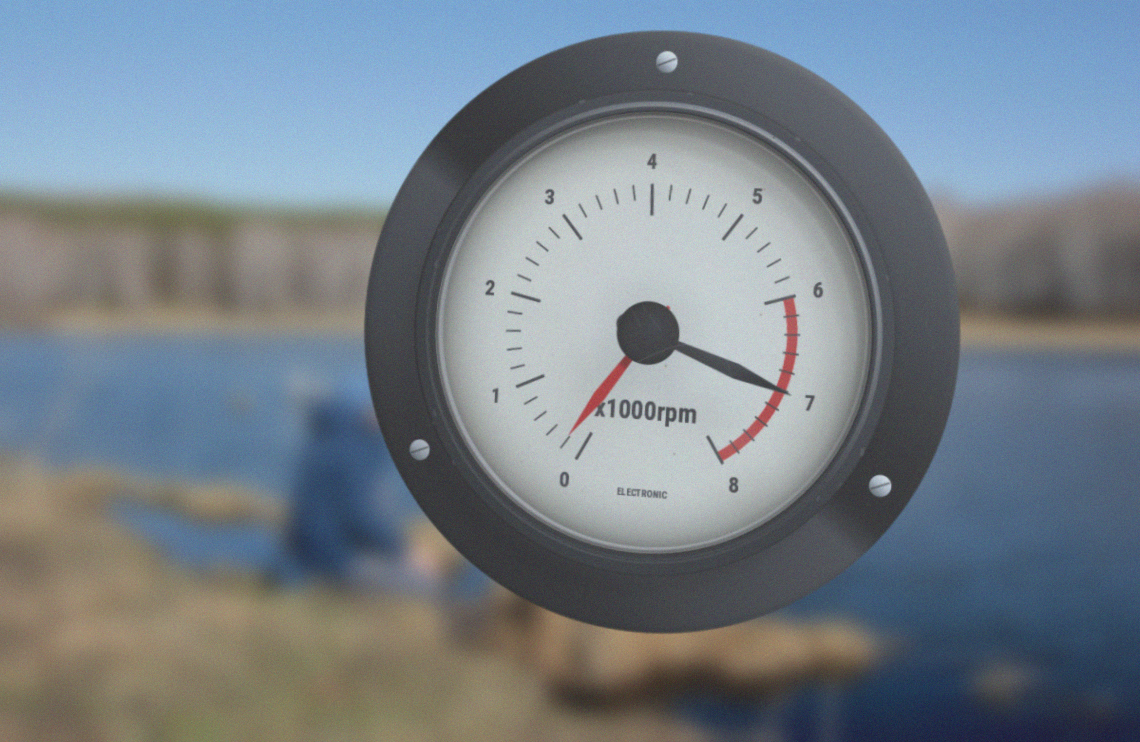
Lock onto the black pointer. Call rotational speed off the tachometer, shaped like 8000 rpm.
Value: 7000 rpm
